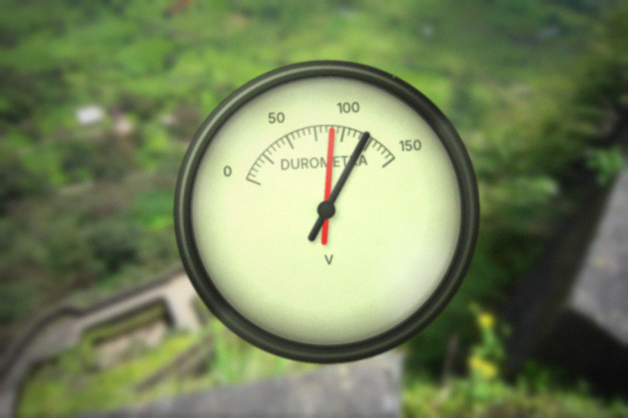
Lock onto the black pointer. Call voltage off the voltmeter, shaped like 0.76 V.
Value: 120 V
